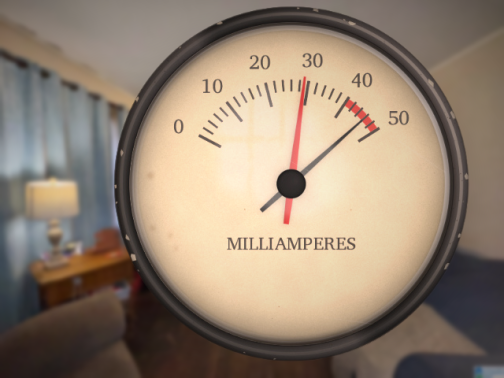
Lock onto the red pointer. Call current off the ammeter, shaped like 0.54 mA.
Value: 29 mA
